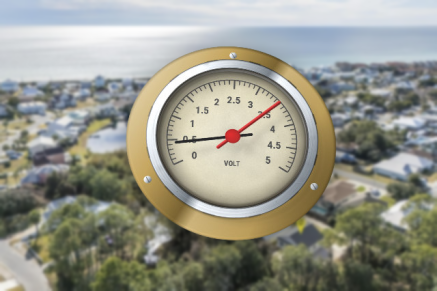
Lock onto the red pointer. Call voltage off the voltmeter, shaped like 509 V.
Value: 3.5 V
